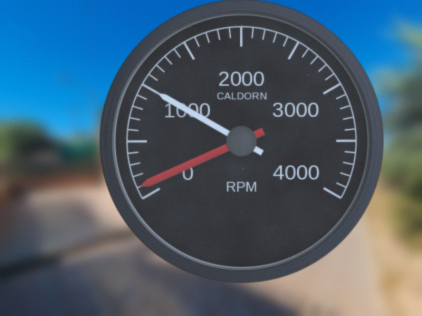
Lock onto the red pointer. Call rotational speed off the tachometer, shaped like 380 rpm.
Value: 100 rpm
